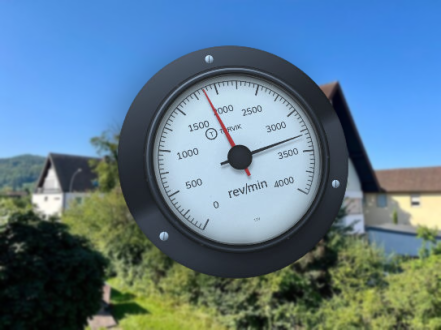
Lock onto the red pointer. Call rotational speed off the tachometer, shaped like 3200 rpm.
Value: 1850 rpm
